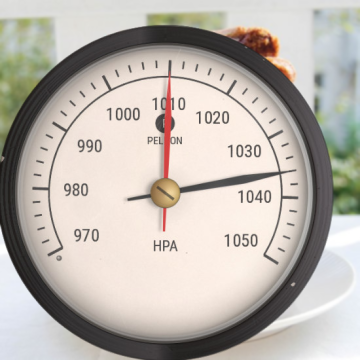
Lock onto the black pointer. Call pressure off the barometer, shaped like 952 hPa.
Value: 1036 hPa
